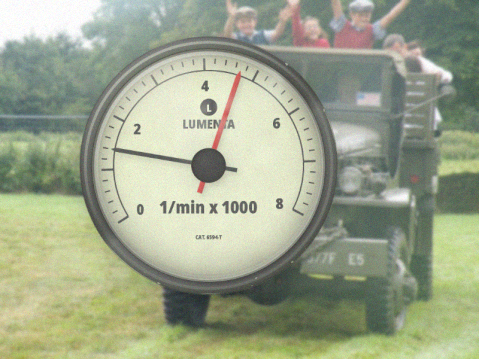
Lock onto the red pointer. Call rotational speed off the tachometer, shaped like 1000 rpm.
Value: 4700 rpm
